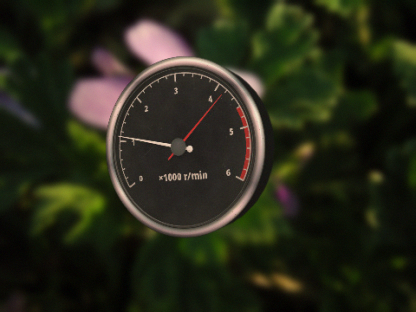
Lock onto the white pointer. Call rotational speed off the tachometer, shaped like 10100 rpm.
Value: 1100 rpm
